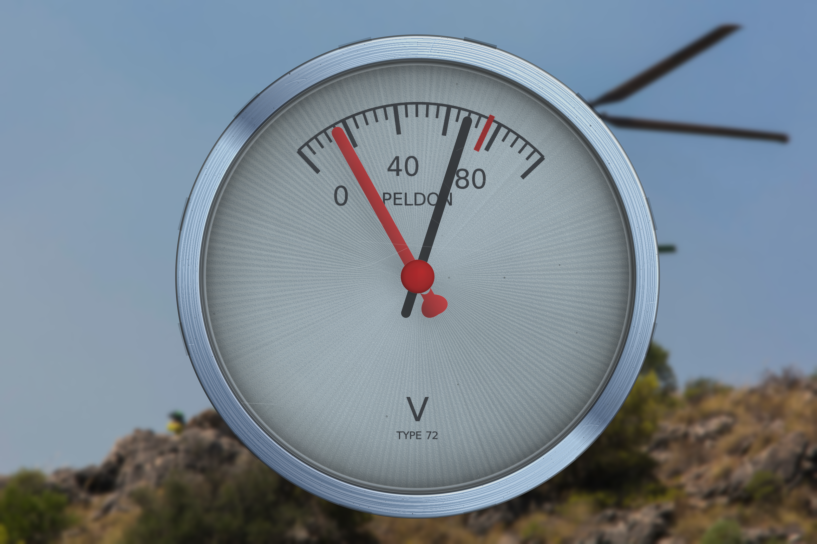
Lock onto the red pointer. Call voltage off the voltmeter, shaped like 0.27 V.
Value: 16 V
